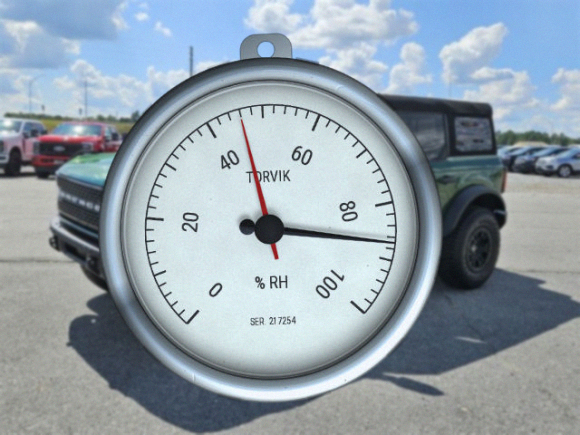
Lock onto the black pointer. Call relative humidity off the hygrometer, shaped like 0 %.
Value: 87 %
